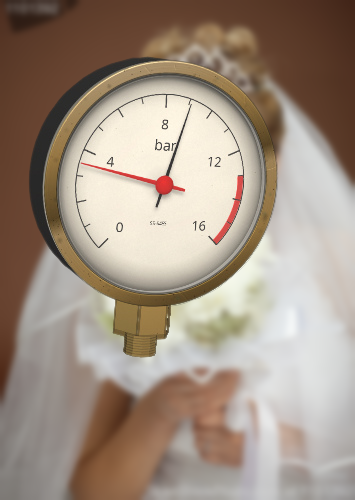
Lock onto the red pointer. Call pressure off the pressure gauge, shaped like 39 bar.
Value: 3.5 bar
